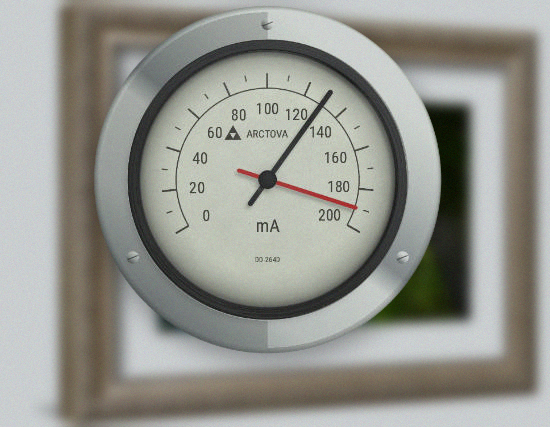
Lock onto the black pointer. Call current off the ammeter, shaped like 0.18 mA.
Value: 130 mA
